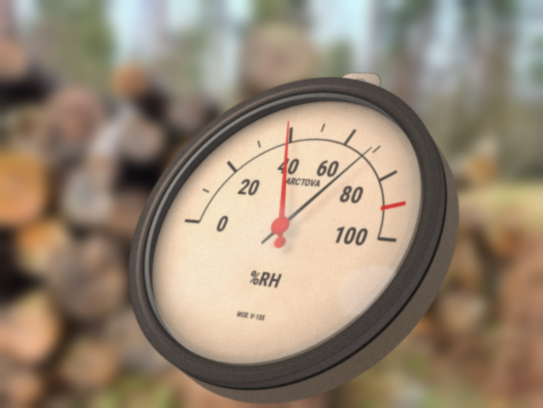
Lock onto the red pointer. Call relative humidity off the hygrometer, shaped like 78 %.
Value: 40 %
